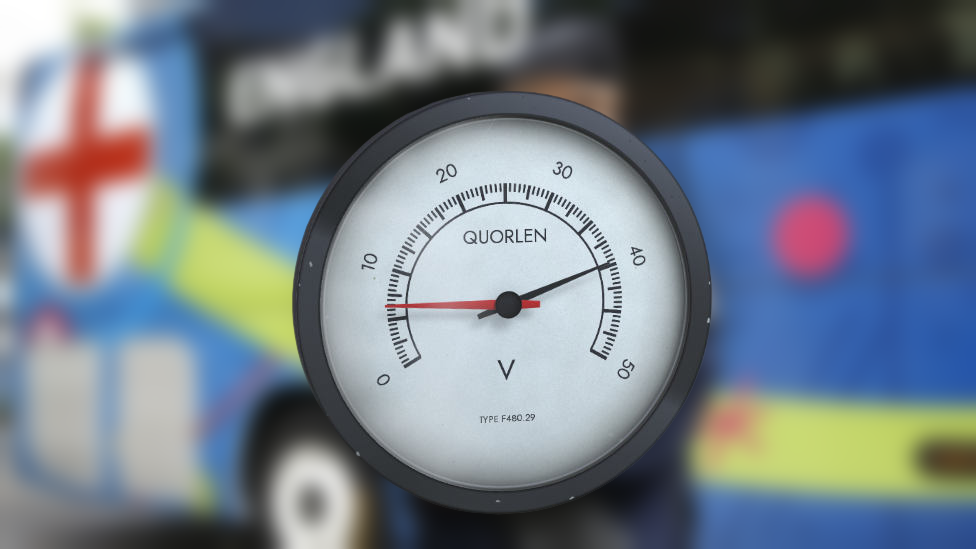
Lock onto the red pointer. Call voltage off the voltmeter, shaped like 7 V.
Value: 6.5 V
